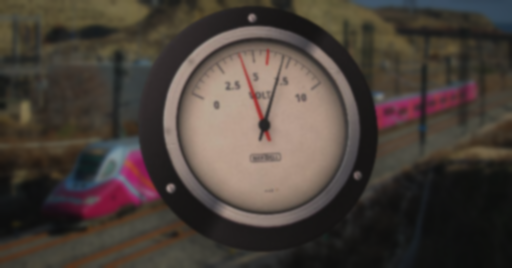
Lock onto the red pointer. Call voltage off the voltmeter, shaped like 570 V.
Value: 4 V
